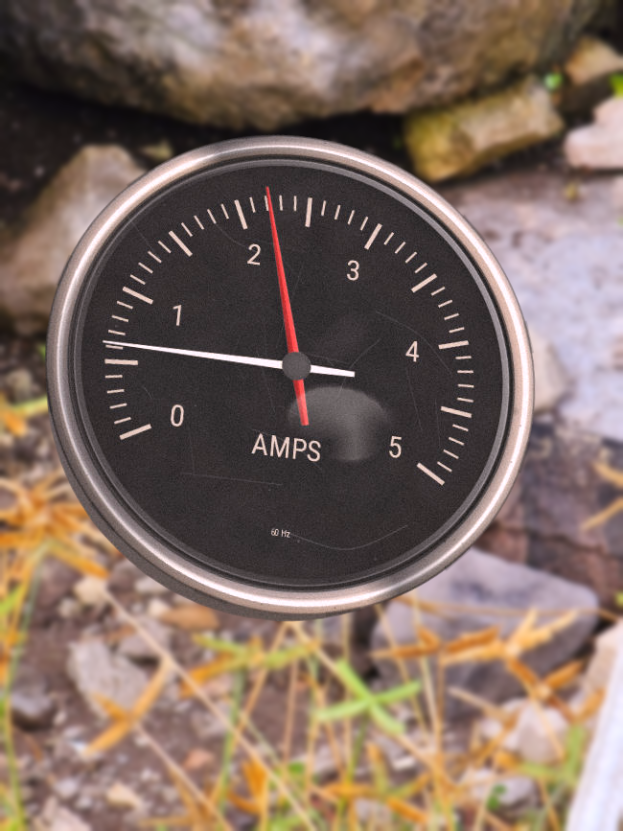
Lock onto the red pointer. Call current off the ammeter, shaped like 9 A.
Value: 2.2 A
